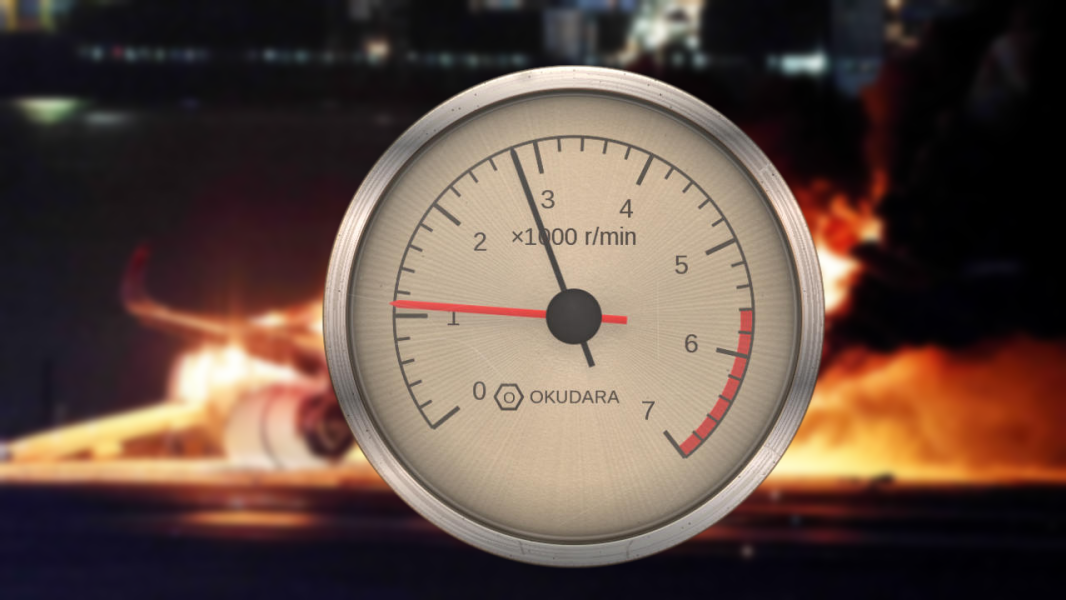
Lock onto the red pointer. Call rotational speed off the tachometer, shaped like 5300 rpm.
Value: 1100 rpm
